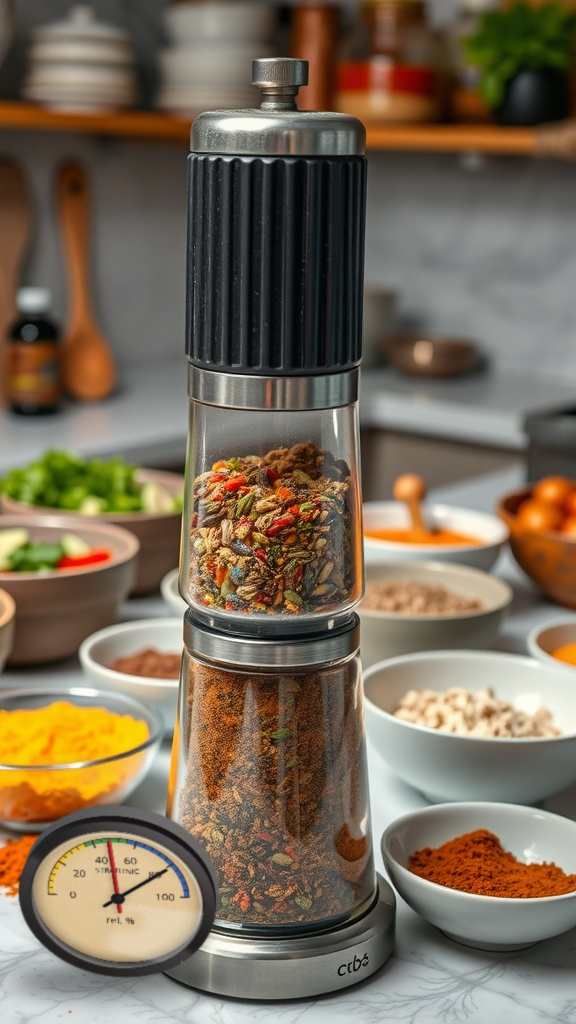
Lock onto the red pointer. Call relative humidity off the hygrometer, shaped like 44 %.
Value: 48 %
